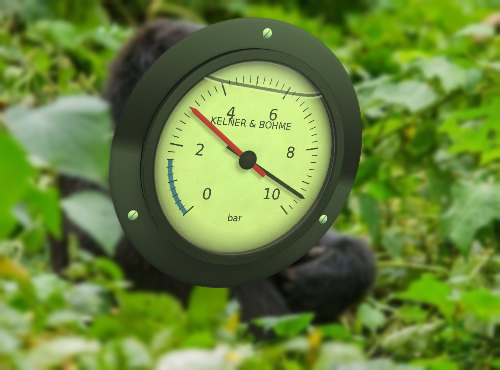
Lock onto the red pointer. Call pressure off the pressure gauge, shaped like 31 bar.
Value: 3 bar
